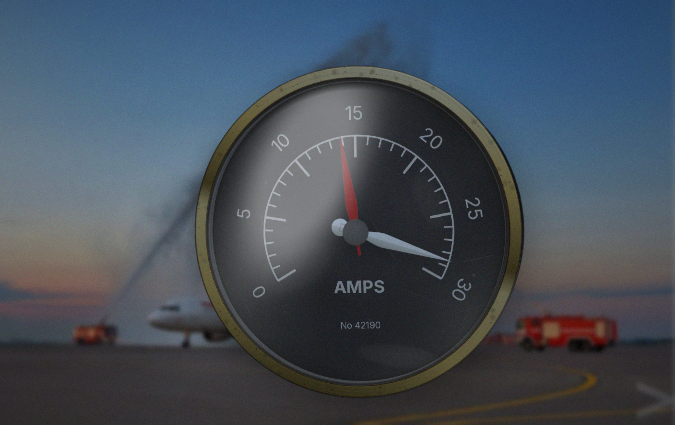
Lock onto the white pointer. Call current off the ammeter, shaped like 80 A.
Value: 28.5 A
